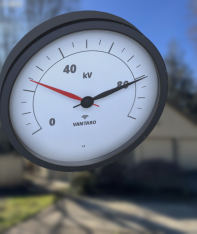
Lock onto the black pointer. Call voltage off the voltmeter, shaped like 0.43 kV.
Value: 80 kV
